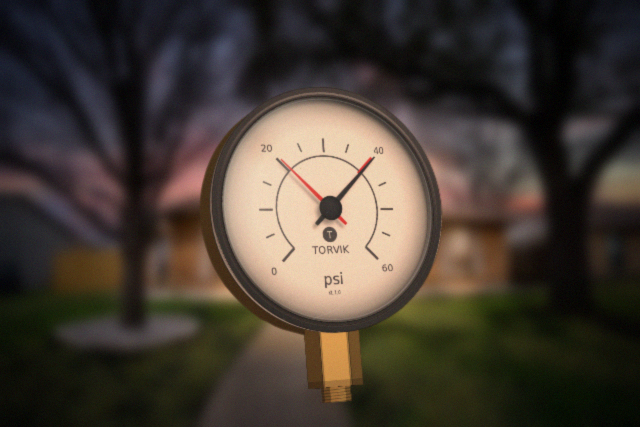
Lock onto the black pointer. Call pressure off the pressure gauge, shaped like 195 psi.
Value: 40 psi
